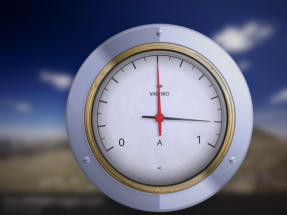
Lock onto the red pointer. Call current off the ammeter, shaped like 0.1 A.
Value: 0.5 A
